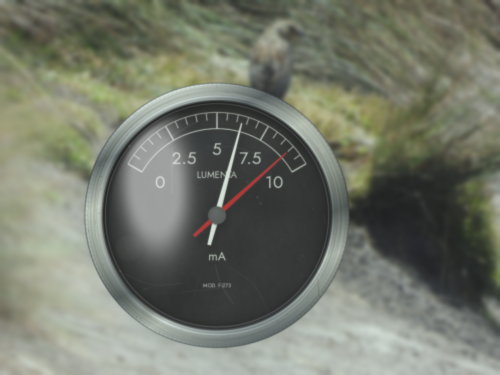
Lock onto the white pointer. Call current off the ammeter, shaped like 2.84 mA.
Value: 6.25 mA
